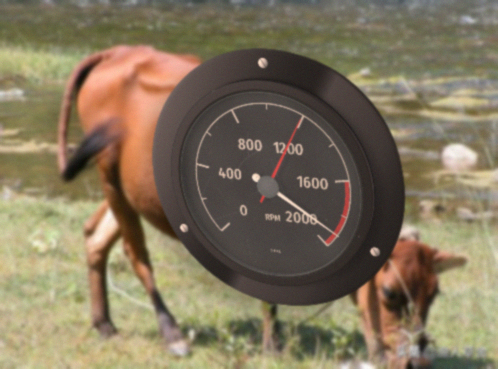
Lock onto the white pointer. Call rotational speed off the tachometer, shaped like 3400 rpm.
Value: 1900 rpm
